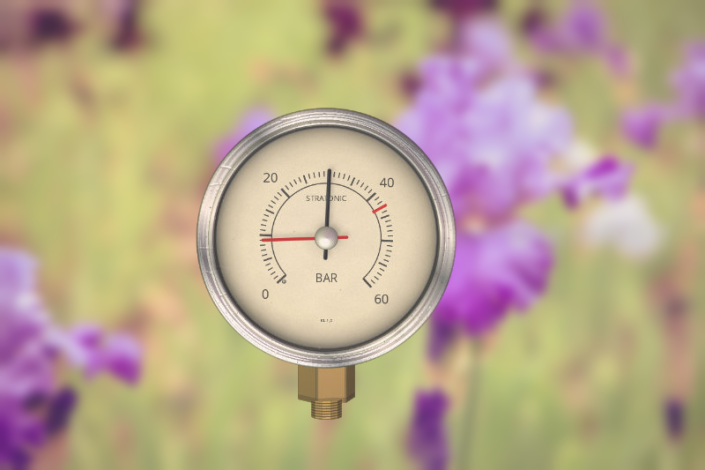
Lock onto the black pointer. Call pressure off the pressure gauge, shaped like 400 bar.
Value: 30 bar
